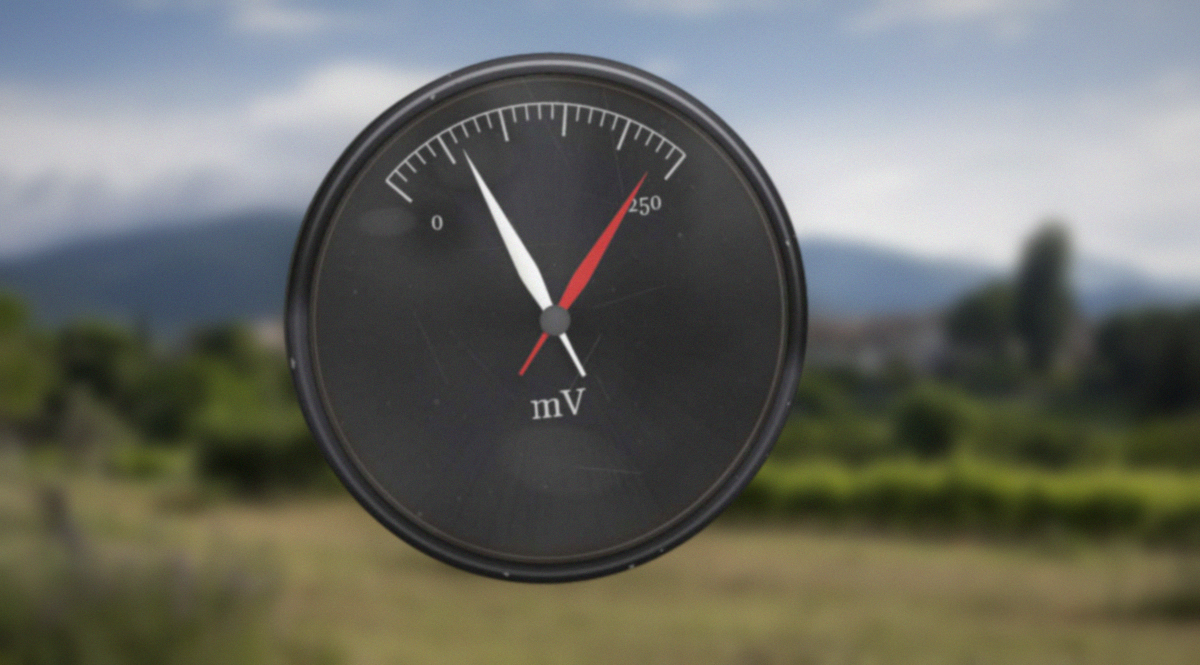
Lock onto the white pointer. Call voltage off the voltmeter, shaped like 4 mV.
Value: 60 mV
